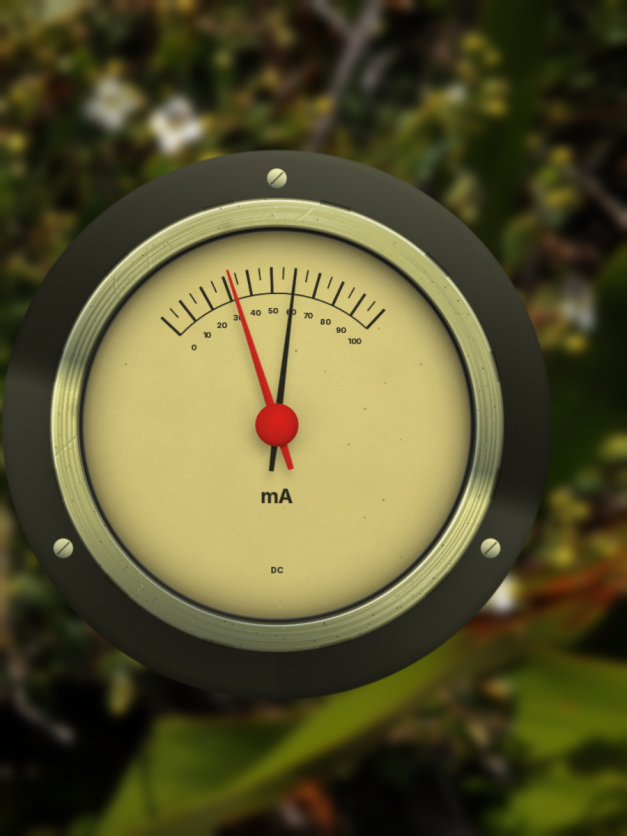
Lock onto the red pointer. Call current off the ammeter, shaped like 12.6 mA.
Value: 32.5 mA
